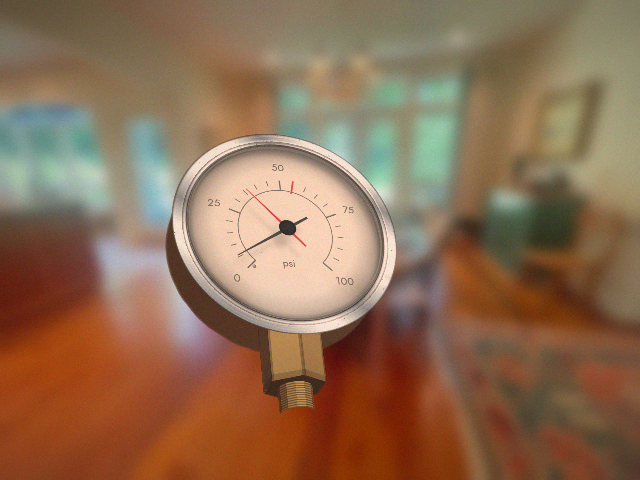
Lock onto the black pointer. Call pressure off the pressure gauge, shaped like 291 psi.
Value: 5 psi
